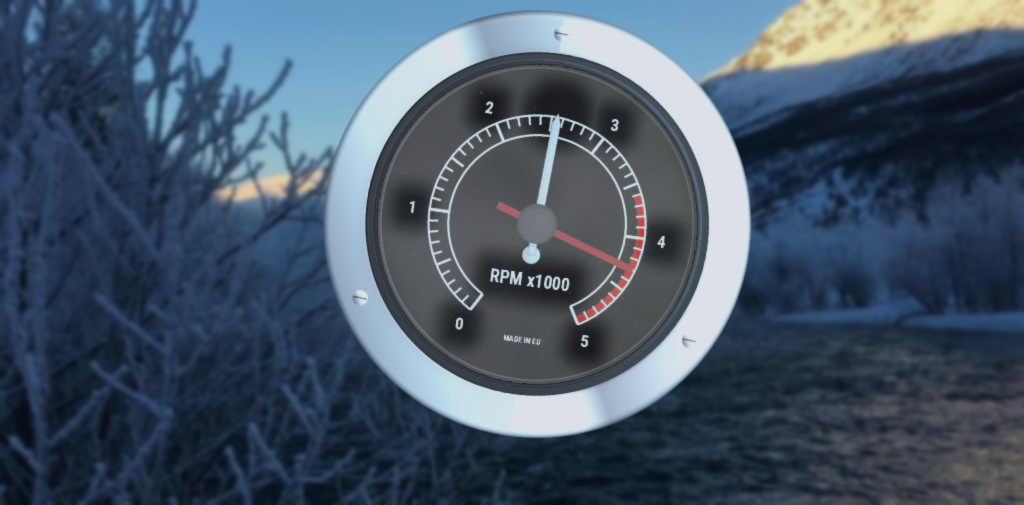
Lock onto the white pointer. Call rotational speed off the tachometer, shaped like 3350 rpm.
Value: 2550 rpm
